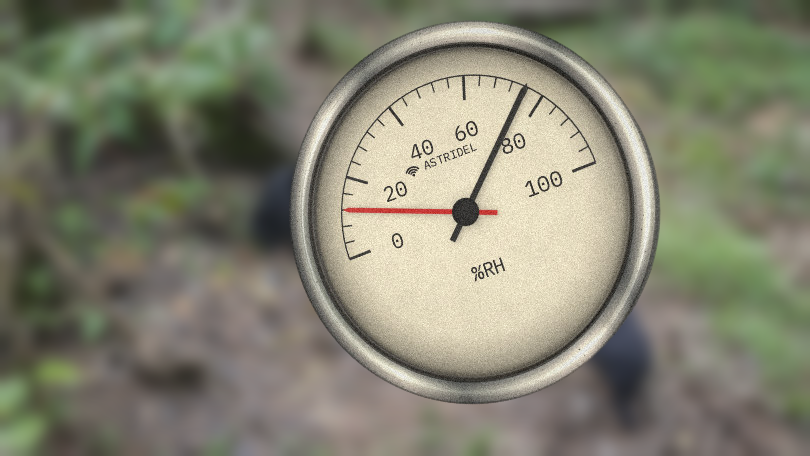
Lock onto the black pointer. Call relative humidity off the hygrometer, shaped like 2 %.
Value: 76 %
